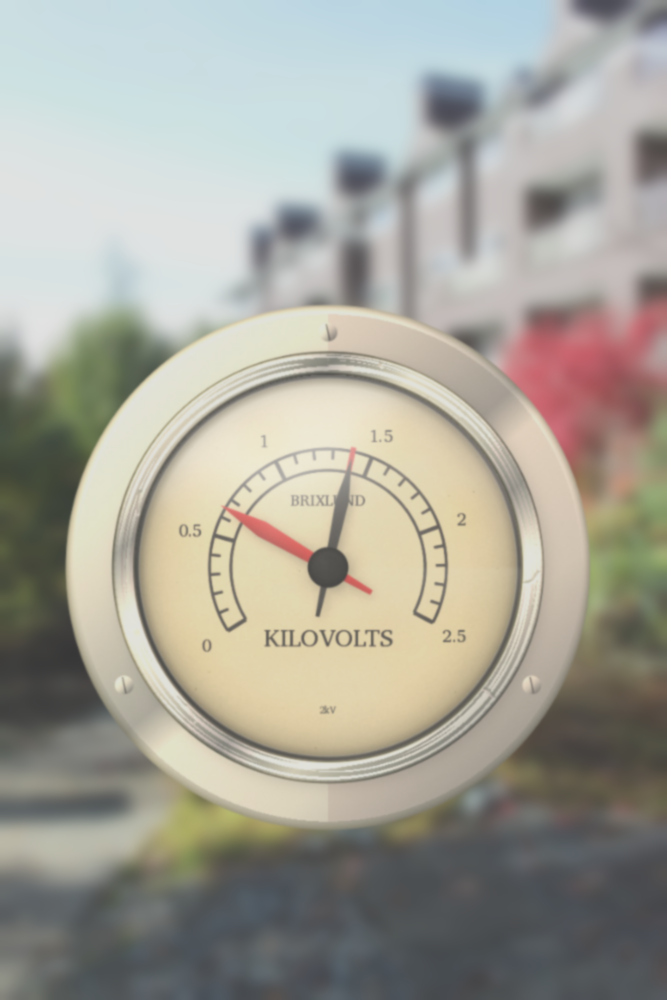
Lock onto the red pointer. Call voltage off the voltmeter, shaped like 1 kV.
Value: 0.65 kV
